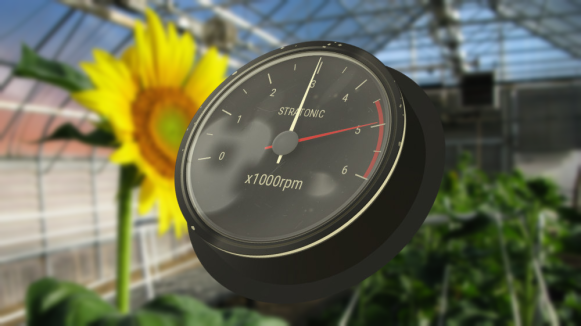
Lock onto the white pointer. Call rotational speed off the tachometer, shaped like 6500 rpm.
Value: 3000 rpm
